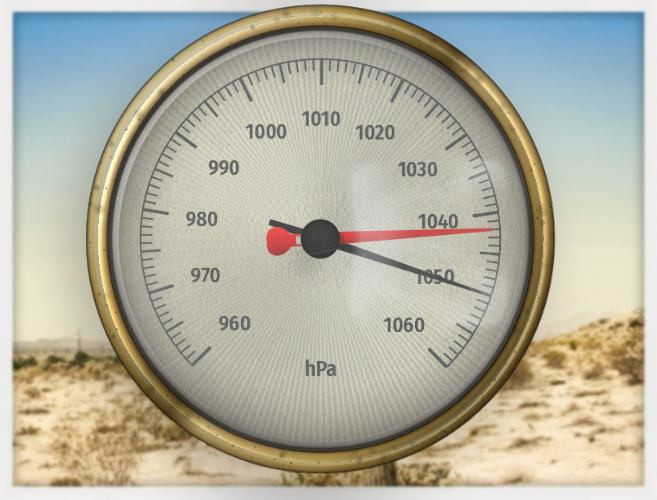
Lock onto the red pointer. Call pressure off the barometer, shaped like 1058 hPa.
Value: 1042 hPa
